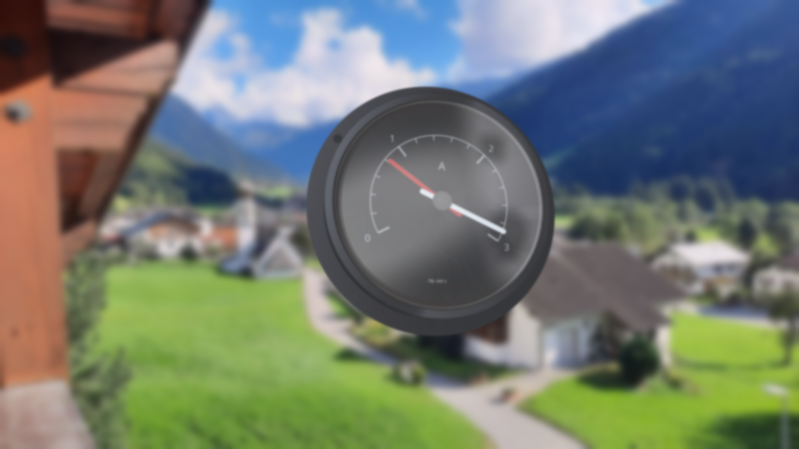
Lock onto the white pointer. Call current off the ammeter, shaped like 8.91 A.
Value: 2.9 A
